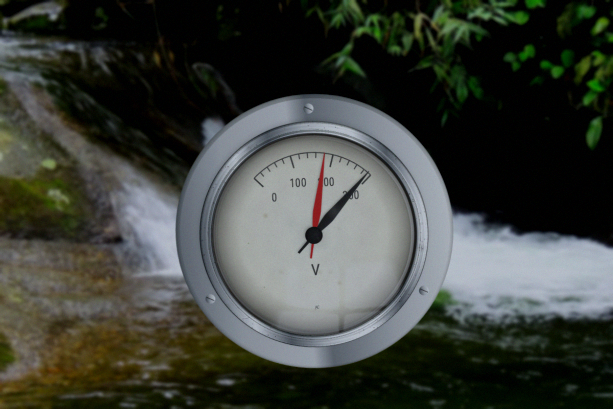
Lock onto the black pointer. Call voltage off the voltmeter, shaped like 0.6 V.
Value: 290 V
